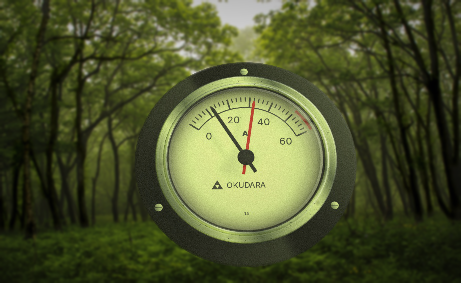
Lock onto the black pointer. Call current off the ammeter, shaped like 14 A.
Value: 12 A
